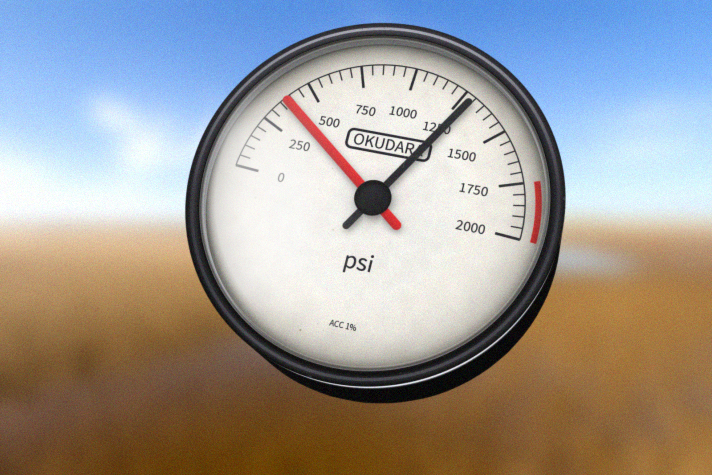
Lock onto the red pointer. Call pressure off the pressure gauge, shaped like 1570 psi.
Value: 375 psi
